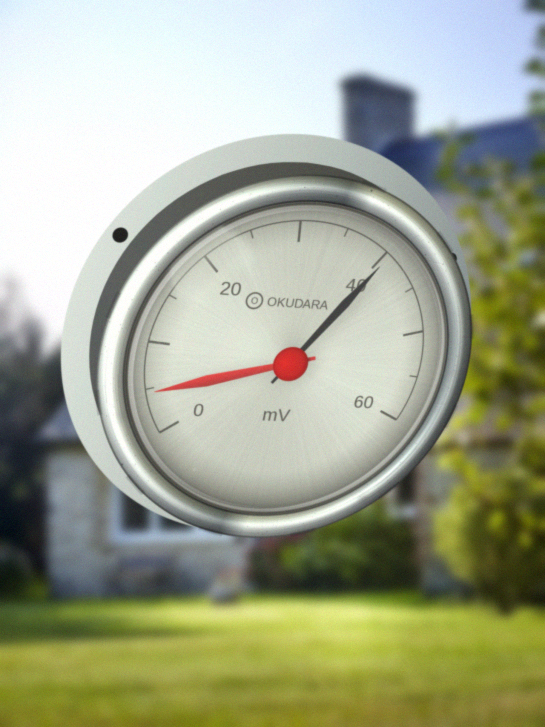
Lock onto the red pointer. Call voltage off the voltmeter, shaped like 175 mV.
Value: 5 mV
